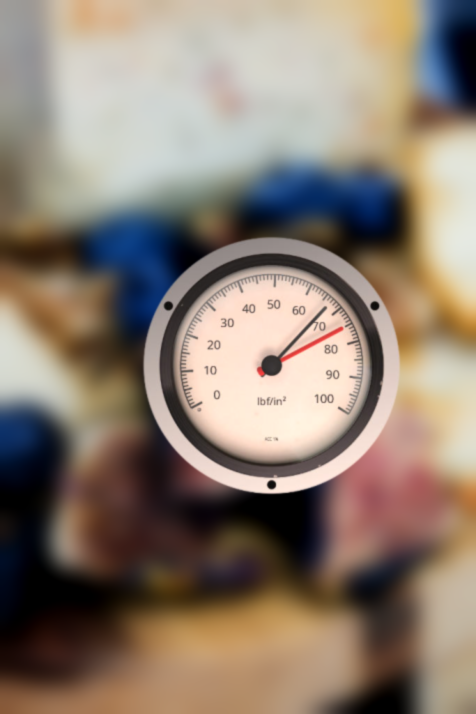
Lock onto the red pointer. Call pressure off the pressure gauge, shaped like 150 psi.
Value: 75 psi
